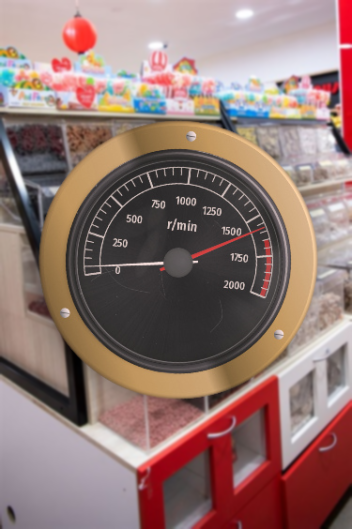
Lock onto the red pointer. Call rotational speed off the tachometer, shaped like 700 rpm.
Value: 1575 rpm
